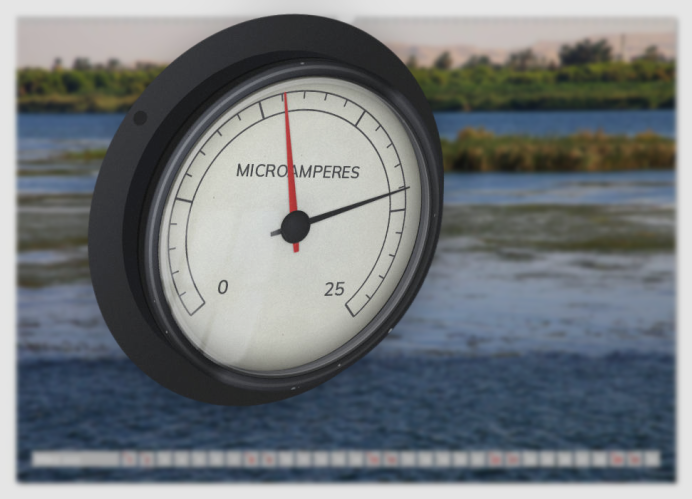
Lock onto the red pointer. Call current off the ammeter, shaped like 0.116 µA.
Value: 11 µA
